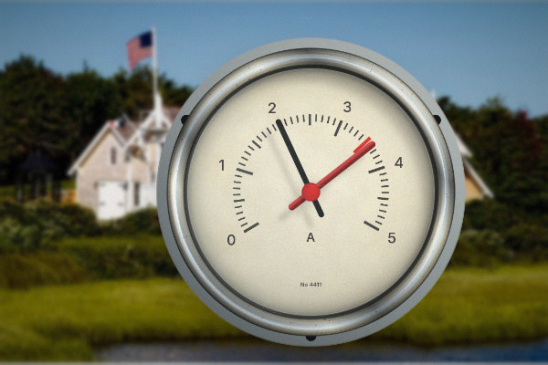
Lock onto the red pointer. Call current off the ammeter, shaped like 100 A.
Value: 3.6 A
